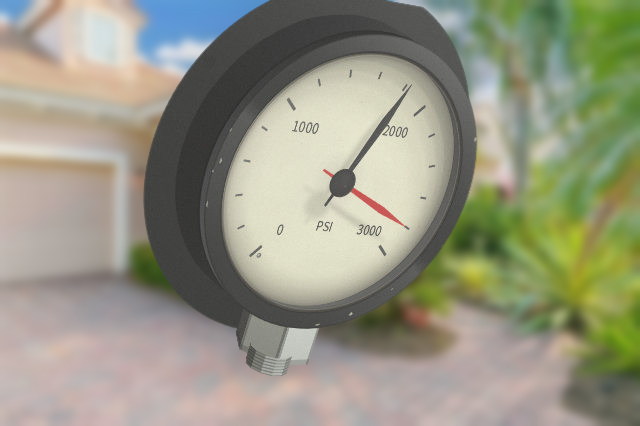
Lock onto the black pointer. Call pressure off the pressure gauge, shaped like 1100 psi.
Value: 1800 psi
